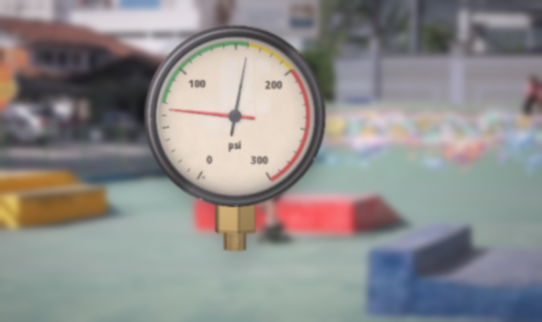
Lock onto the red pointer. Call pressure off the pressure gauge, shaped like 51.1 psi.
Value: 65 psi
